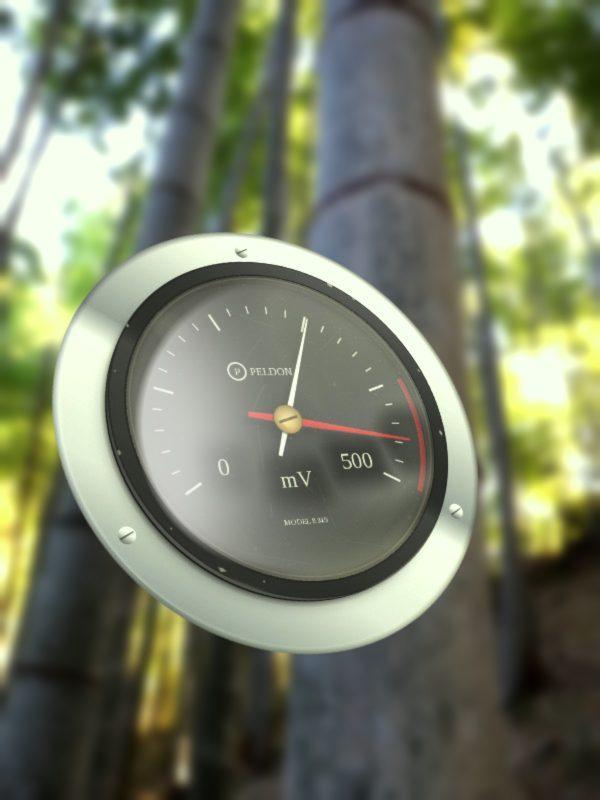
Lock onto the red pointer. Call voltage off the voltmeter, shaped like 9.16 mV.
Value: 460 mV
